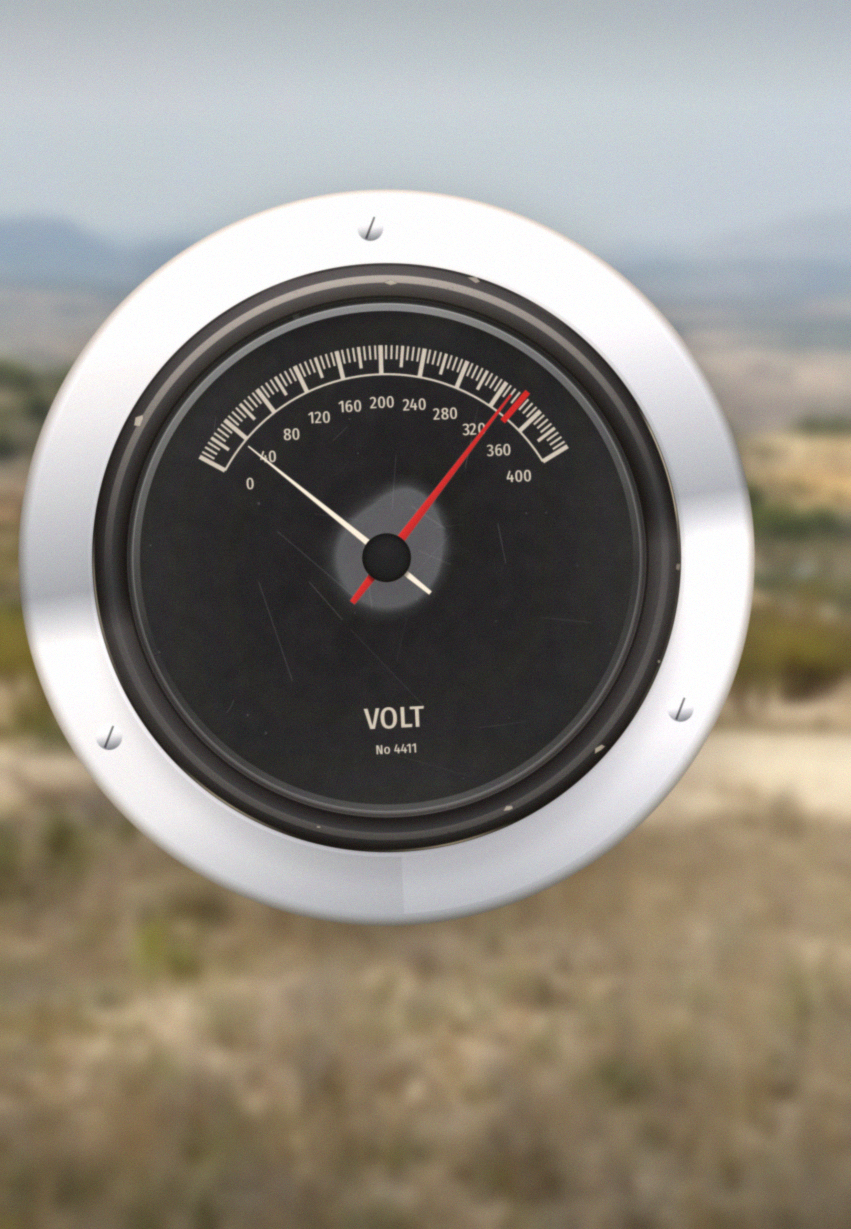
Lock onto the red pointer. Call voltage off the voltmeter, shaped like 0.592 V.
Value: 330 V
